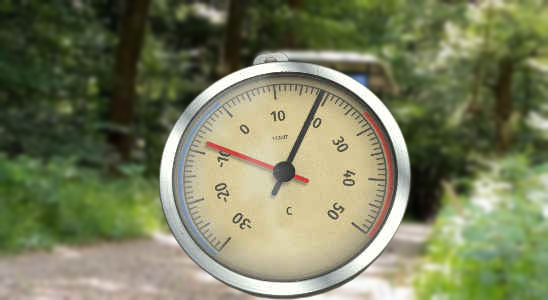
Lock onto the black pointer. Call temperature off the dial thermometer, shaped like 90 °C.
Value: 19 °C
